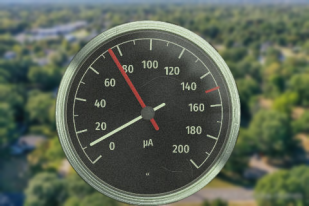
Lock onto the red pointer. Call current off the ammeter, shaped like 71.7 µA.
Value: 75 µA
